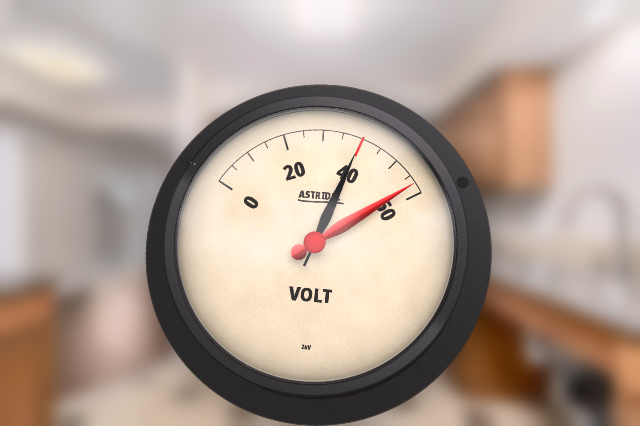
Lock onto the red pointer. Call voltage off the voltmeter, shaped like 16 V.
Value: 57.5 V
